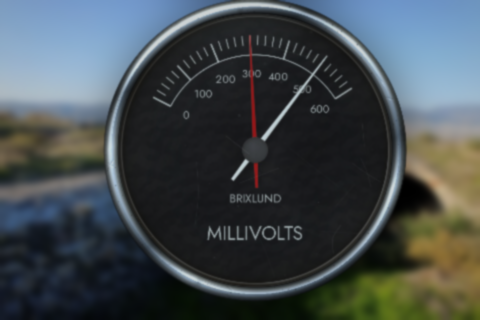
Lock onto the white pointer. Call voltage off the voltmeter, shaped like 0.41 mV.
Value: 500 mV
